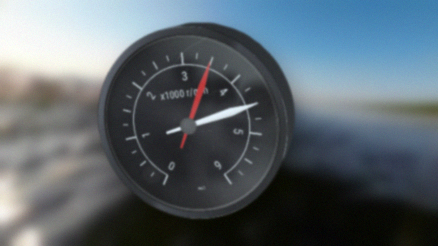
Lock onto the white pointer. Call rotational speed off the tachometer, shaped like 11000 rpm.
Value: 4500 rpm
